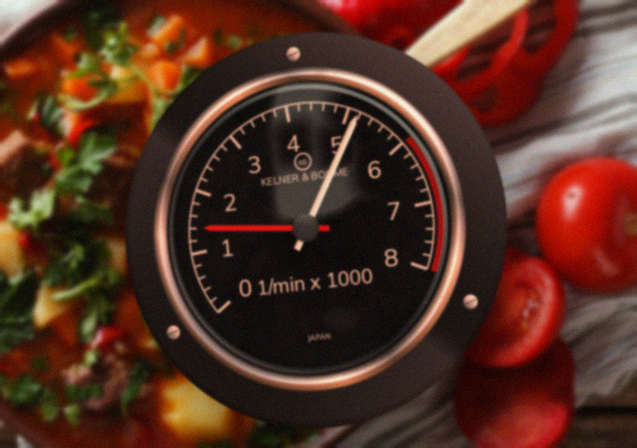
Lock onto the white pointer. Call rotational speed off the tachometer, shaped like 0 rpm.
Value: 5200 rpm
